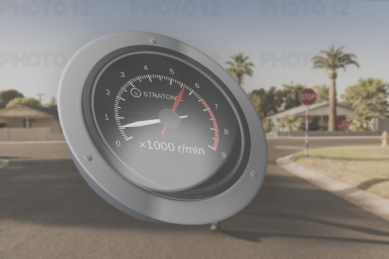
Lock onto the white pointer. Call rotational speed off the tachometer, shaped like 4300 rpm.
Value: 500 rpm
